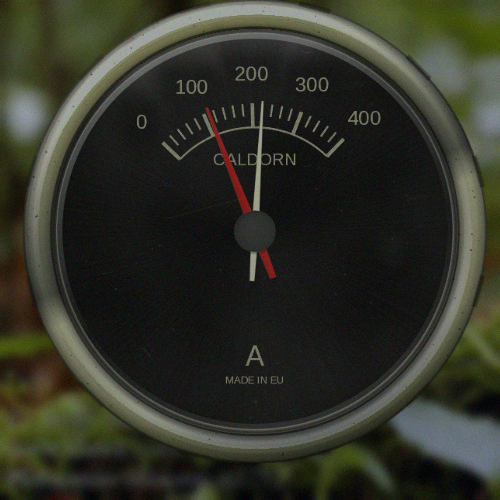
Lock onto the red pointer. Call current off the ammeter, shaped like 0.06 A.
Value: 110 A
